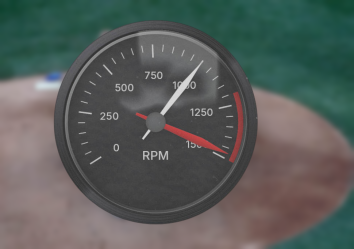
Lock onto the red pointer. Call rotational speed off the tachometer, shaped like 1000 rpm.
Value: 1475 rpm
